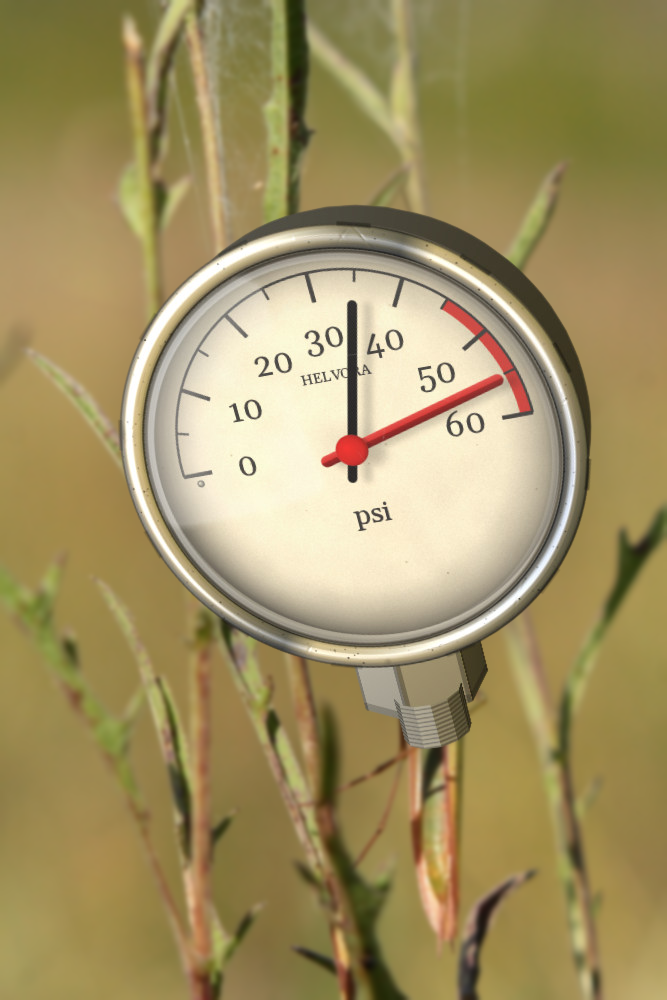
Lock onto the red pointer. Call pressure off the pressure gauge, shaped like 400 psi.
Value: 55 psi
